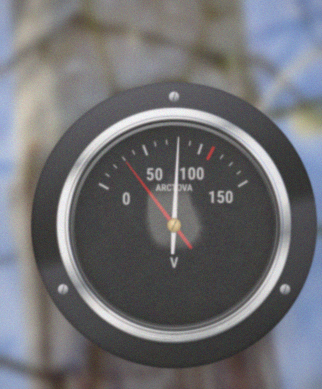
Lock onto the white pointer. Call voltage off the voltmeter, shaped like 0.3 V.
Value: 80 V
